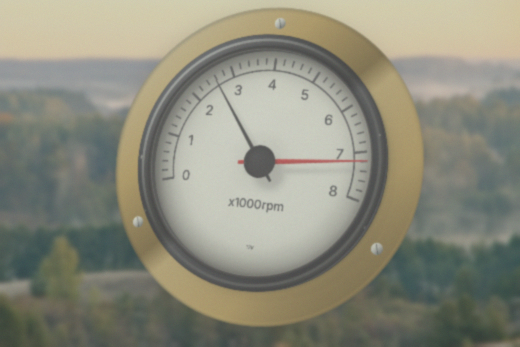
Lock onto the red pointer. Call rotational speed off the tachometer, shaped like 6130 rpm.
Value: 7200 rpm
